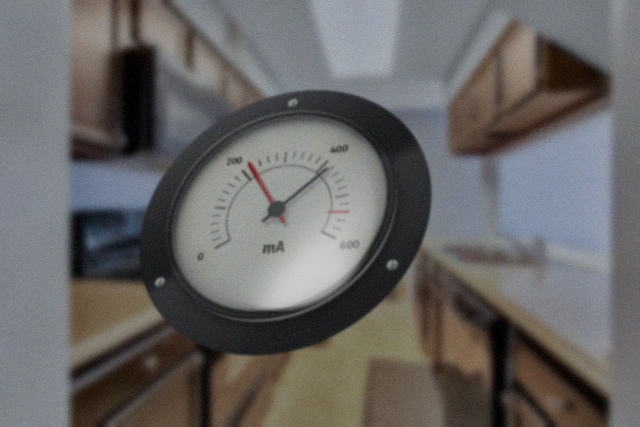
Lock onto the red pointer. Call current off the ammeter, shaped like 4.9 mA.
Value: 220 mA
